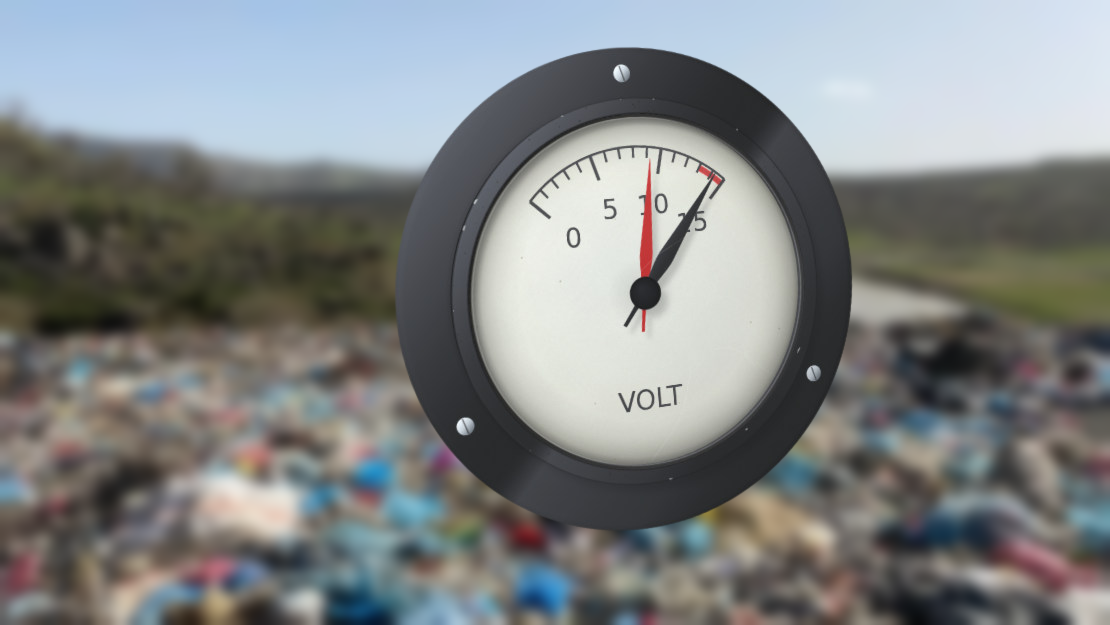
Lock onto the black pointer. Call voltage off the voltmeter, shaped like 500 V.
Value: 14 V
